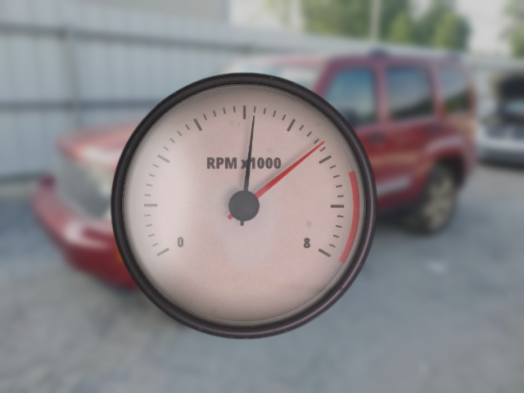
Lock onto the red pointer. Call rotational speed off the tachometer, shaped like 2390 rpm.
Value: 5700 rpm
